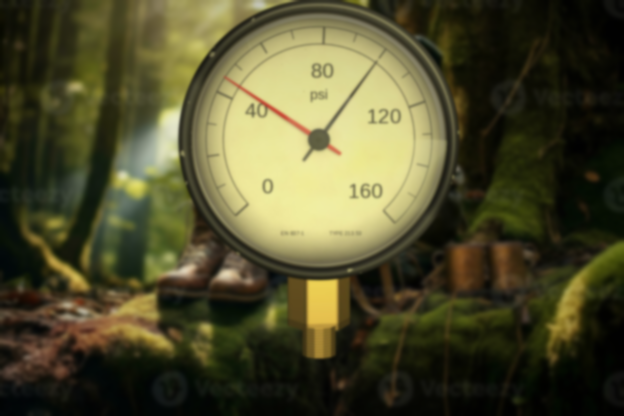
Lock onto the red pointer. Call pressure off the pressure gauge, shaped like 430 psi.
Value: 45 psi
